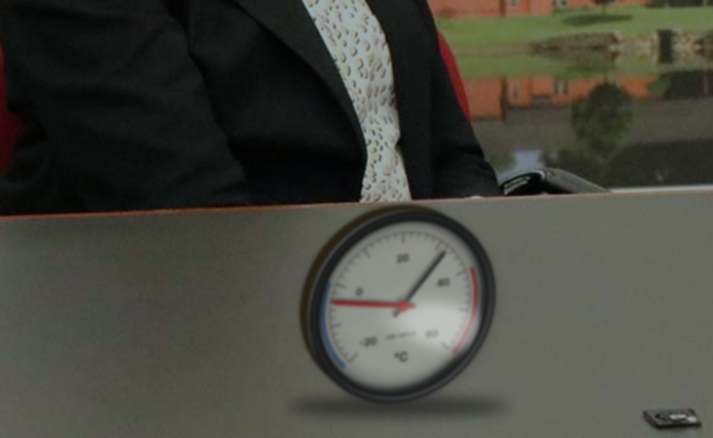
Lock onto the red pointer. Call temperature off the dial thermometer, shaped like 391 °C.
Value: -4 °C
